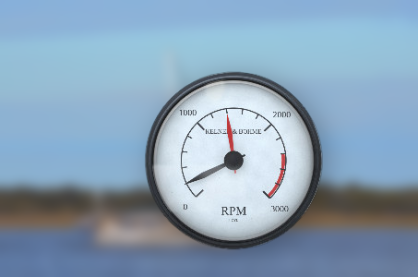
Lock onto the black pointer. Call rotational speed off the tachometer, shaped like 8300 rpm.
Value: 200 rpm
